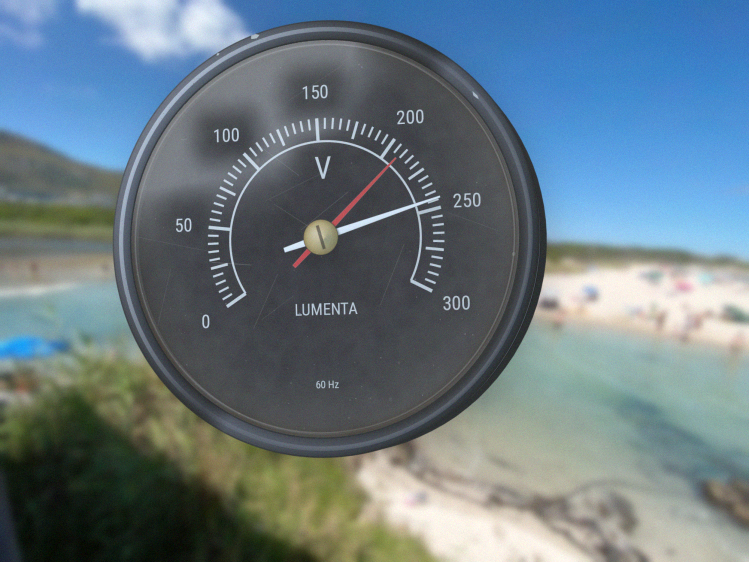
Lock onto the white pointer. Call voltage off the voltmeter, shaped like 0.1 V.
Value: 245 V
